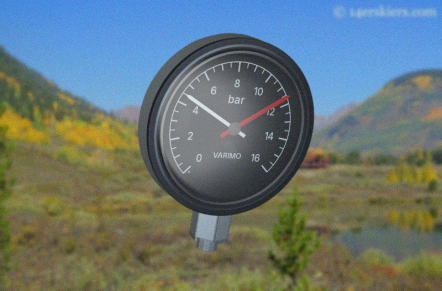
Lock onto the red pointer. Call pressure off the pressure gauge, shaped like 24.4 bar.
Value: 11.5 bar
